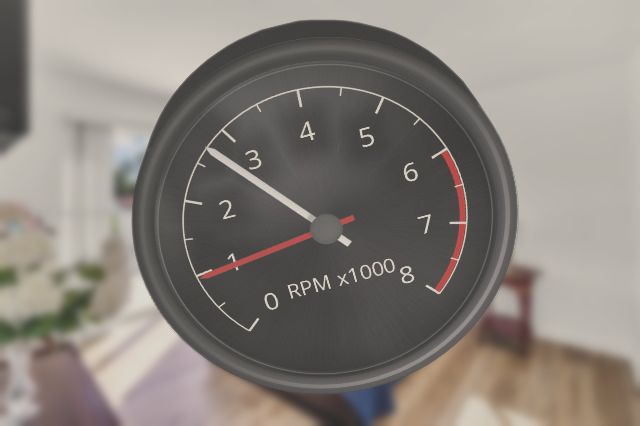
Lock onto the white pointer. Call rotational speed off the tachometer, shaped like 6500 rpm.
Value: 2750 rpm
